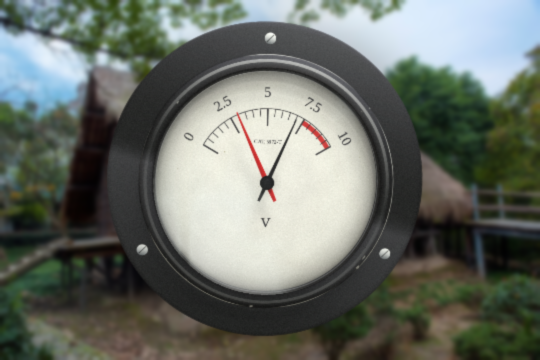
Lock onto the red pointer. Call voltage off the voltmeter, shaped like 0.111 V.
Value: 3 V
